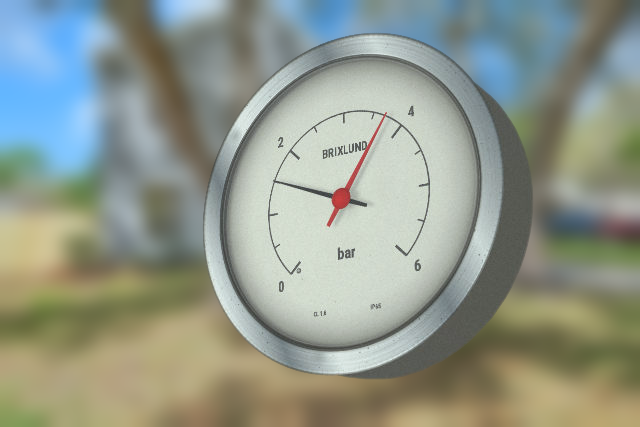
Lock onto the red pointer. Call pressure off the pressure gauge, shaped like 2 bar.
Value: 3.75 bar
